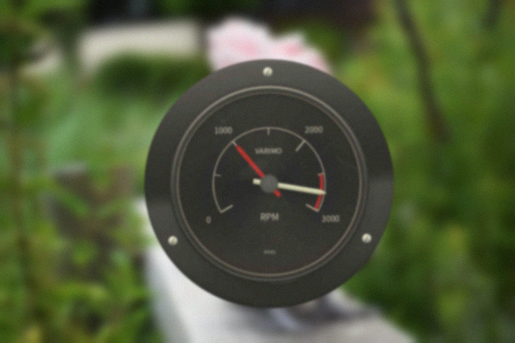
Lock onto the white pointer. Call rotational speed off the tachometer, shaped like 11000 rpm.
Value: 2750 rpm
